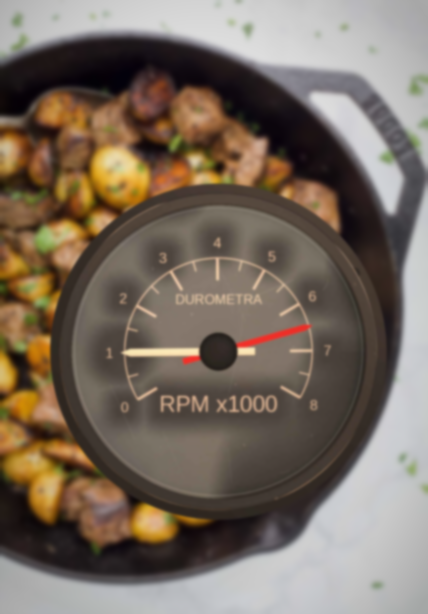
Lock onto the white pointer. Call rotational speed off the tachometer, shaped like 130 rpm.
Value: 1000 rpm
